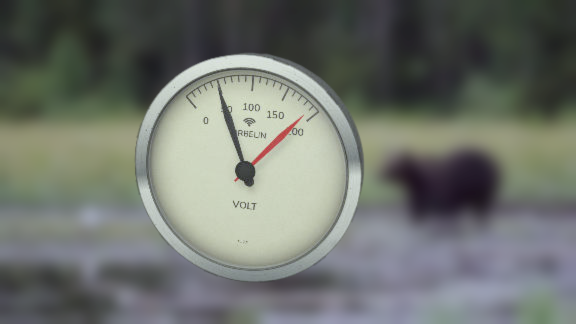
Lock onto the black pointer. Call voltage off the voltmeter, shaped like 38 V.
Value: 50 V
